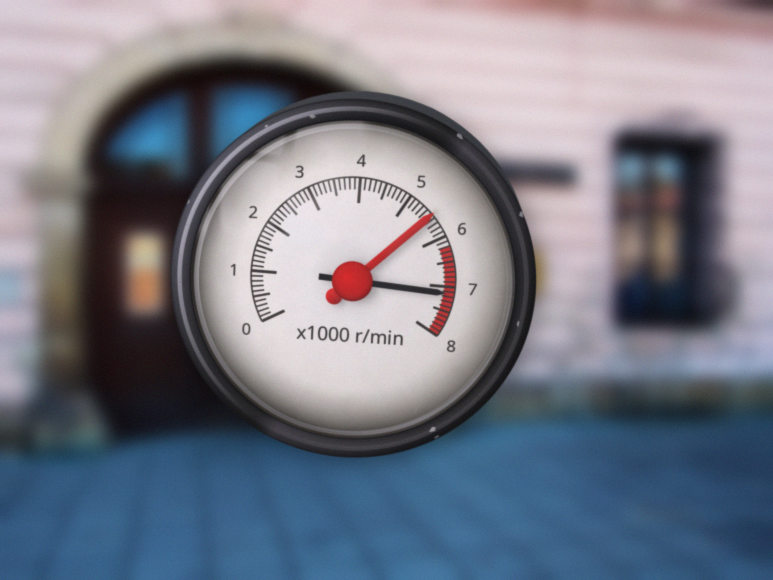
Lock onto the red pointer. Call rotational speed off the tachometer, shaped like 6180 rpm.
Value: 5500 rpm
